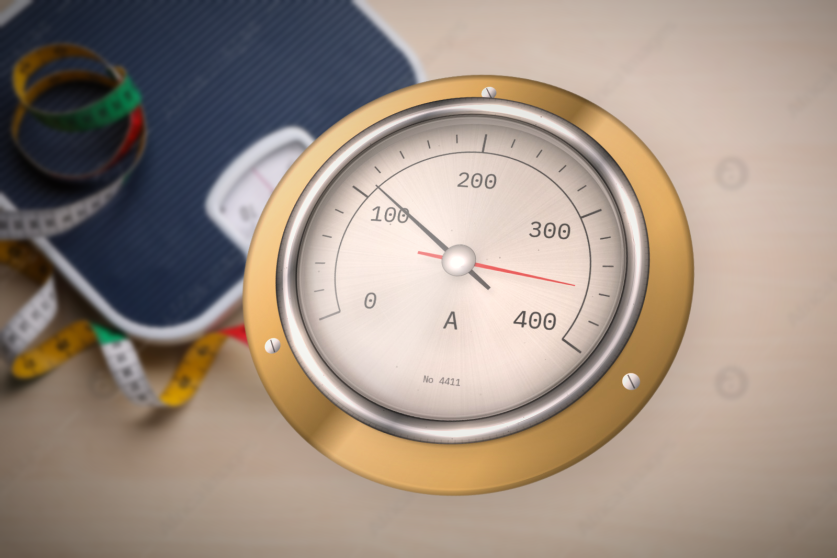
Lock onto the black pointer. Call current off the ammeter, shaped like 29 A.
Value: 110 A
